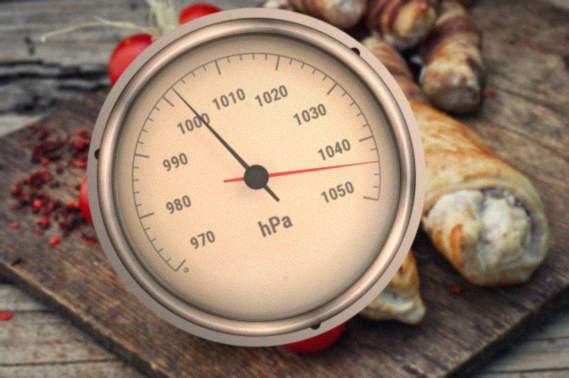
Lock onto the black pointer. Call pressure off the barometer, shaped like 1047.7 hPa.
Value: 1002 hPa
